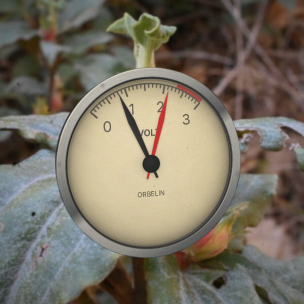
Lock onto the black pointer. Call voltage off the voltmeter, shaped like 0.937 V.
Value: 0.8 V
